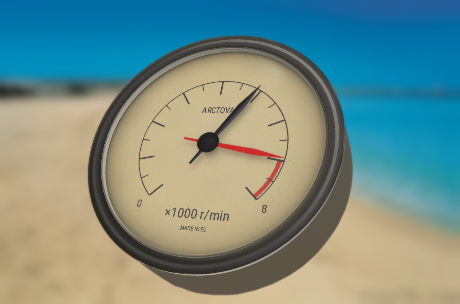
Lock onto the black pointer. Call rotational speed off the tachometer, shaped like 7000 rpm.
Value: 5000 rpm
